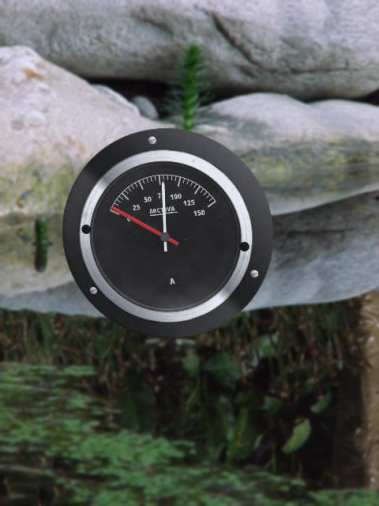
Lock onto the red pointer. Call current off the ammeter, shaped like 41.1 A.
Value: 5 A
